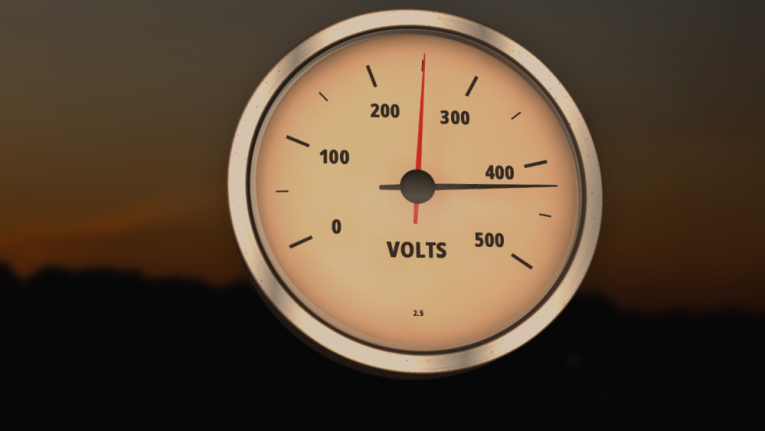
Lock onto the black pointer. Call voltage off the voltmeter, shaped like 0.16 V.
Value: 425 V
